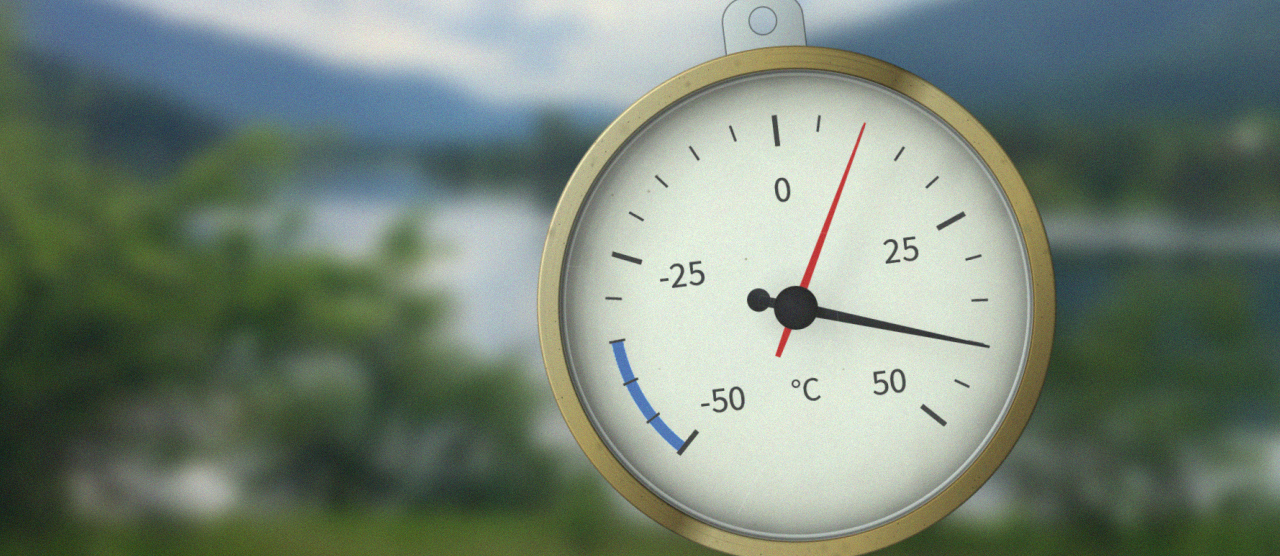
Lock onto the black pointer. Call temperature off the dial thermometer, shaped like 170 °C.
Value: 40 °C
